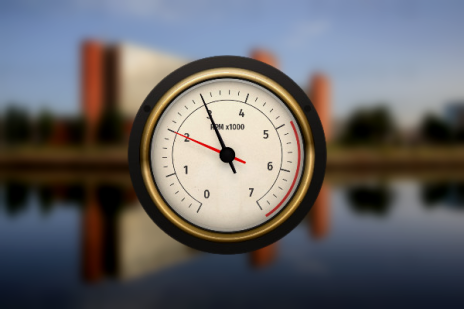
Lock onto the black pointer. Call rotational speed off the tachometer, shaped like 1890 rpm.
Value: 3000 rpm
